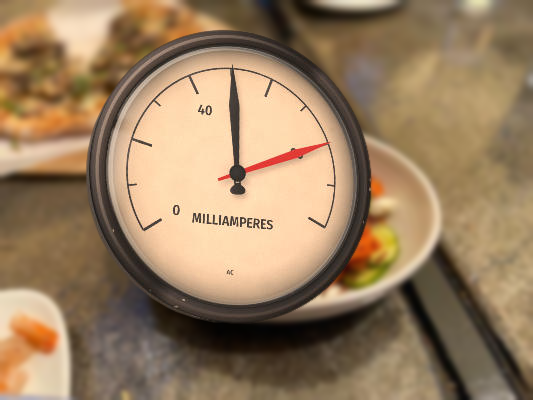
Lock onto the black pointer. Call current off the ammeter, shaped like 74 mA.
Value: 50 mA
